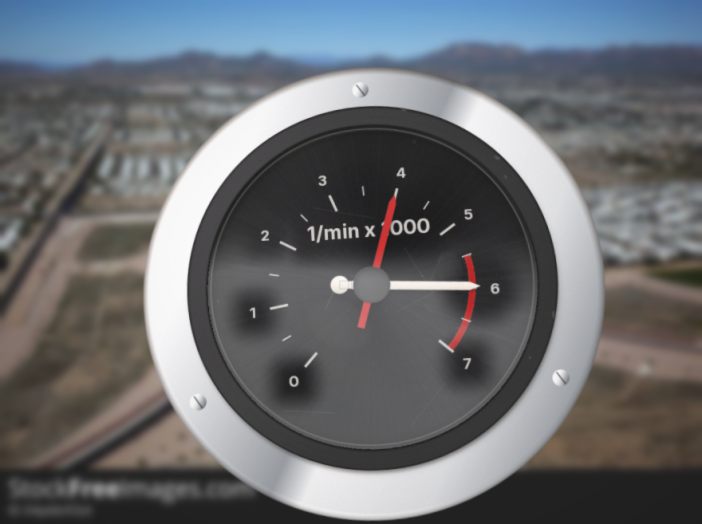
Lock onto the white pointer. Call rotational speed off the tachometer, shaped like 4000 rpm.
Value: 6000 rpm
